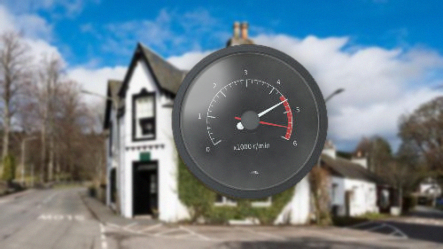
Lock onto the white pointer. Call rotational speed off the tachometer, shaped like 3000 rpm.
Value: 4600 rpm
